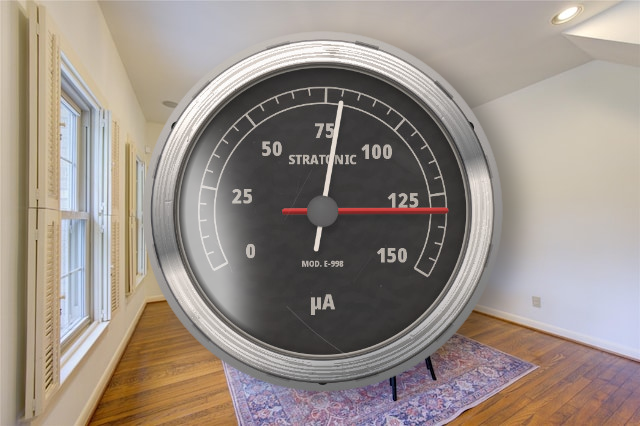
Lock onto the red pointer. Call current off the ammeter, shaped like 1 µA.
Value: 130 µA
